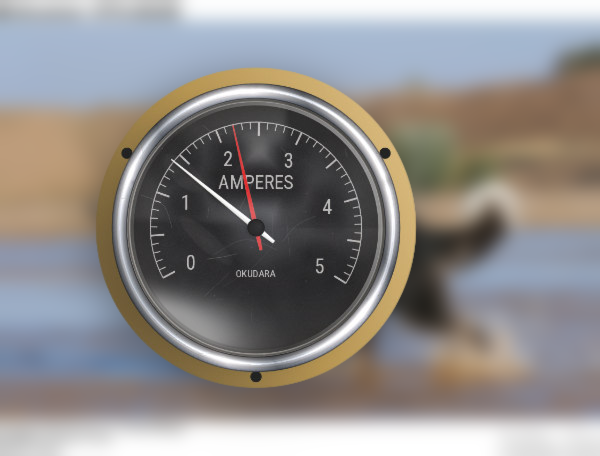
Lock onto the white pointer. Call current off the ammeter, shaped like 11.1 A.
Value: 1.4 A
